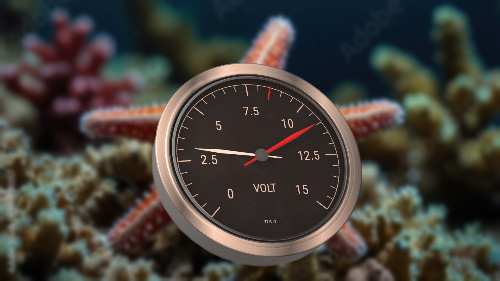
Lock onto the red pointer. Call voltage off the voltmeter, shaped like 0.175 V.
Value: 11 V
